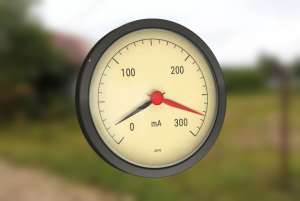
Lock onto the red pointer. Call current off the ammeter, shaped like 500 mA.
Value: 275 mA
